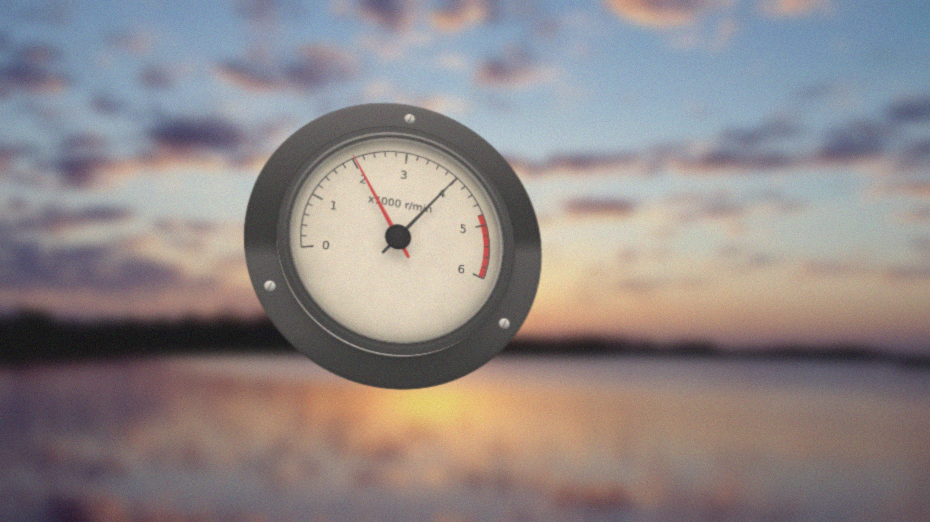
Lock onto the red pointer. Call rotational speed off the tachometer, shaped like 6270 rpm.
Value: 2000 rpm
